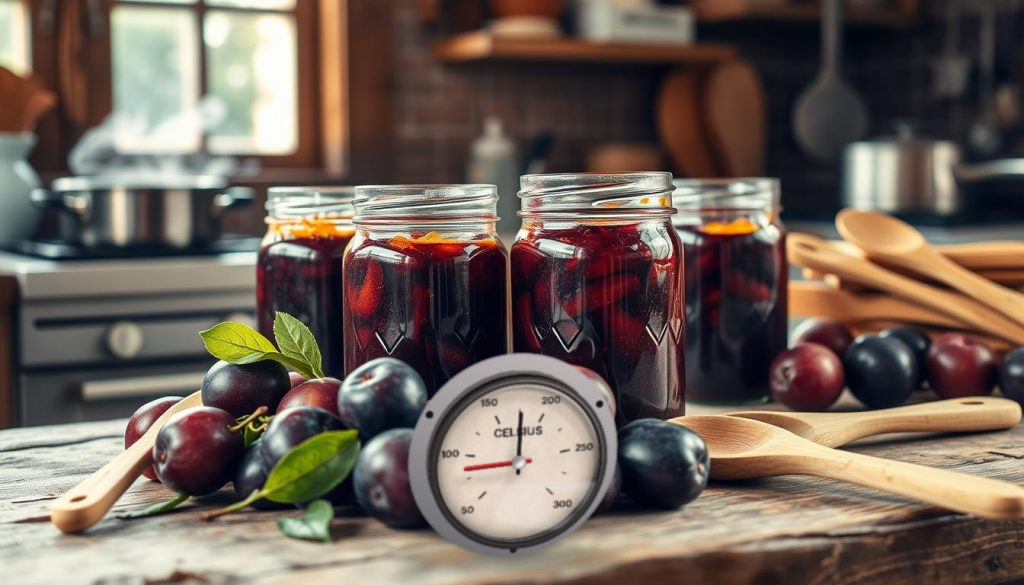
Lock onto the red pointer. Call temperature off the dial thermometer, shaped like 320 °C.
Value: 87.5 °C
